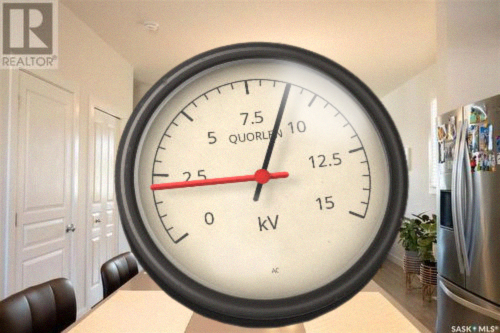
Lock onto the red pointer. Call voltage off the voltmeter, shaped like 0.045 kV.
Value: 2 kV
